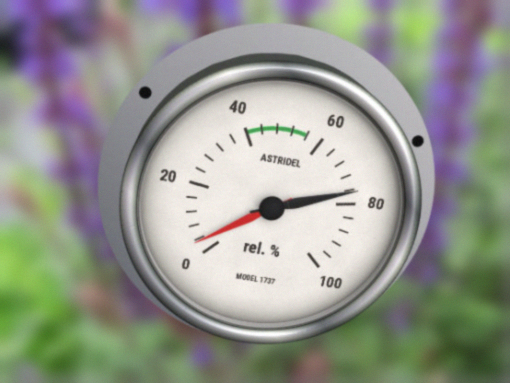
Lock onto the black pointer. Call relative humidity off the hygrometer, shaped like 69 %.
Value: 76 %
